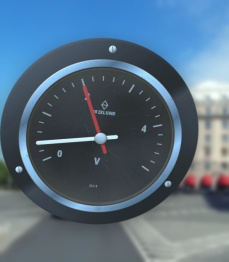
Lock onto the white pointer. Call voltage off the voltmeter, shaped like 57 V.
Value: 0.4 V
